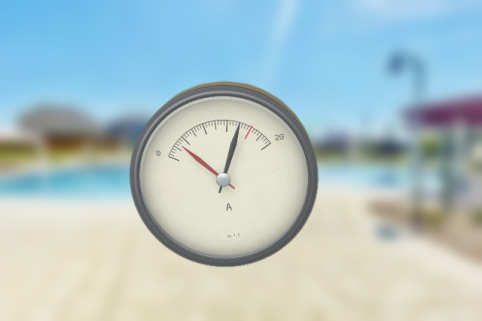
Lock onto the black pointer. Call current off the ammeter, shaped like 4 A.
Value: 14 A
